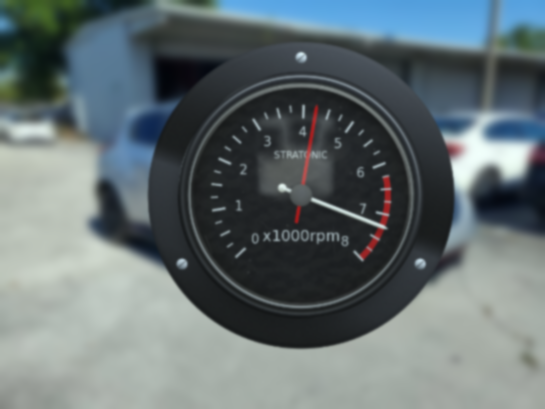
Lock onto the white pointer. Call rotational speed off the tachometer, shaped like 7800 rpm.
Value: 7250 rpm
